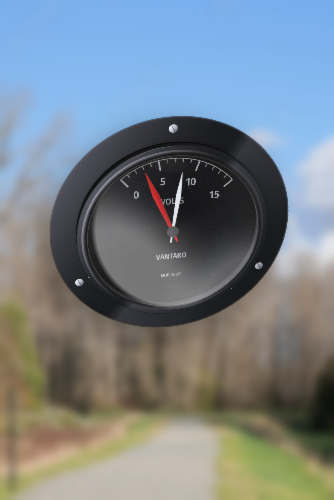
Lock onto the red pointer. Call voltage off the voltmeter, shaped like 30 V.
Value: 3 V
